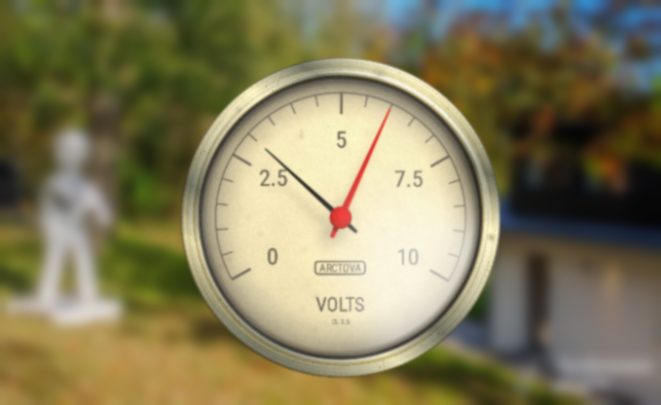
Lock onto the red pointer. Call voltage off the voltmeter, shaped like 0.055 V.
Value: 6 V
